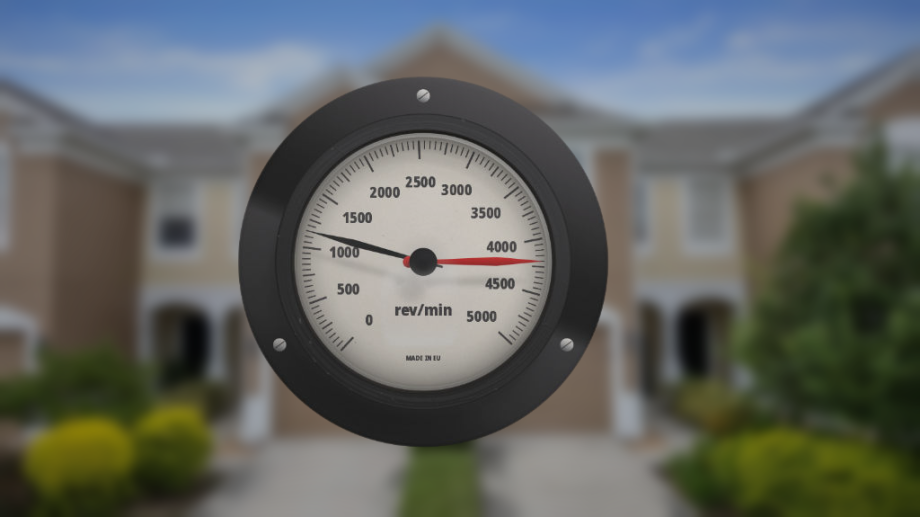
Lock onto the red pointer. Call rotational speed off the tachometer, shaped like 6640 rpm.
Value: 4200 rpm
